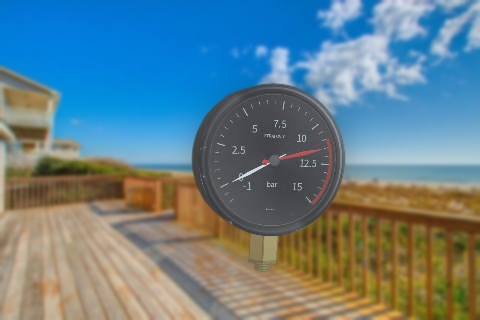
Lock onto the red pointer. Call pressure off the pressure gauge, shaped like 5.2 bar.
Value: 11.5 bar
